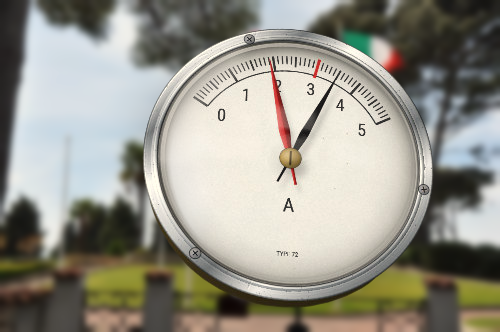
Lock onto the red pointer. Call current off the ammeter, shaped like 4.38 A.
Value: 1.9 A
